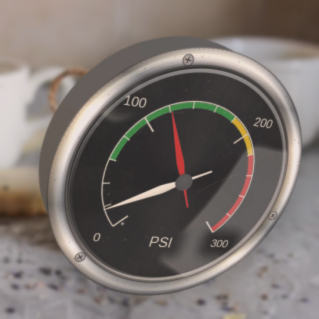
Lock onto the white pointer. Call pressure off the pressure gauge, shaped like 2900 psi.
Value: 20 psi
